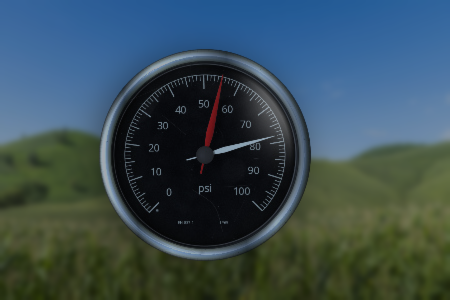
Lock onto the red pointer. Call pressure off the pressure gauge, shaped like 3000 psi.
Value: 55 psi
